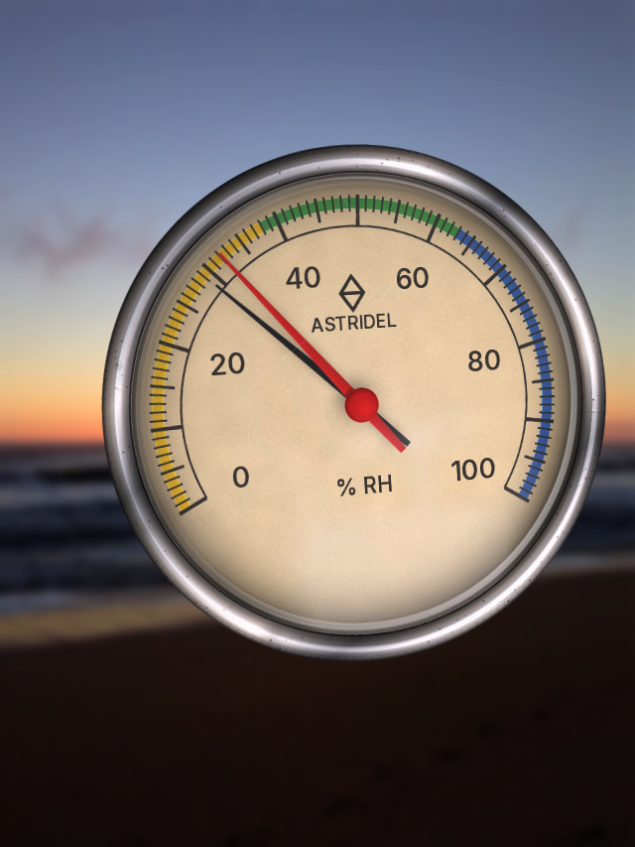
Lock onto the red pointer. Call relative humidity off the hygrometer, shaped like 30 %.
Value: 32 %
